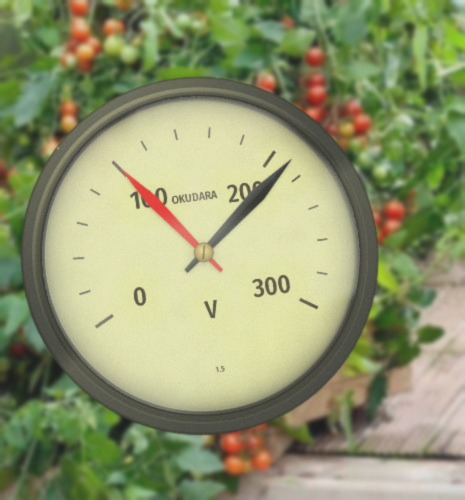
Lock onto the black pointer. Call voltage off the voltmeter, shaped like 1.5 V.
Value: 210 V
